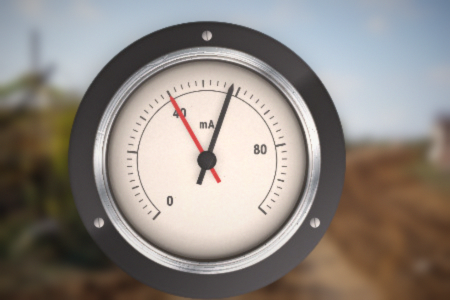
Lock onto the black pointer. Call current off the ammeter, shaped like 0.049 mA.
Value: 58 mA
